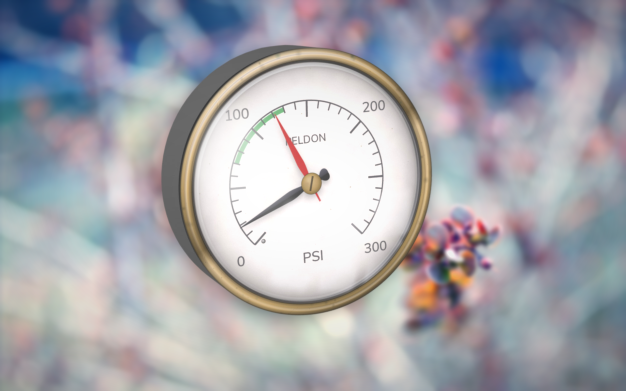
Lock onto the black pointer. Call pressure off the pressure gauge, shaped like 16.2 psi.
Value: 20 psi
